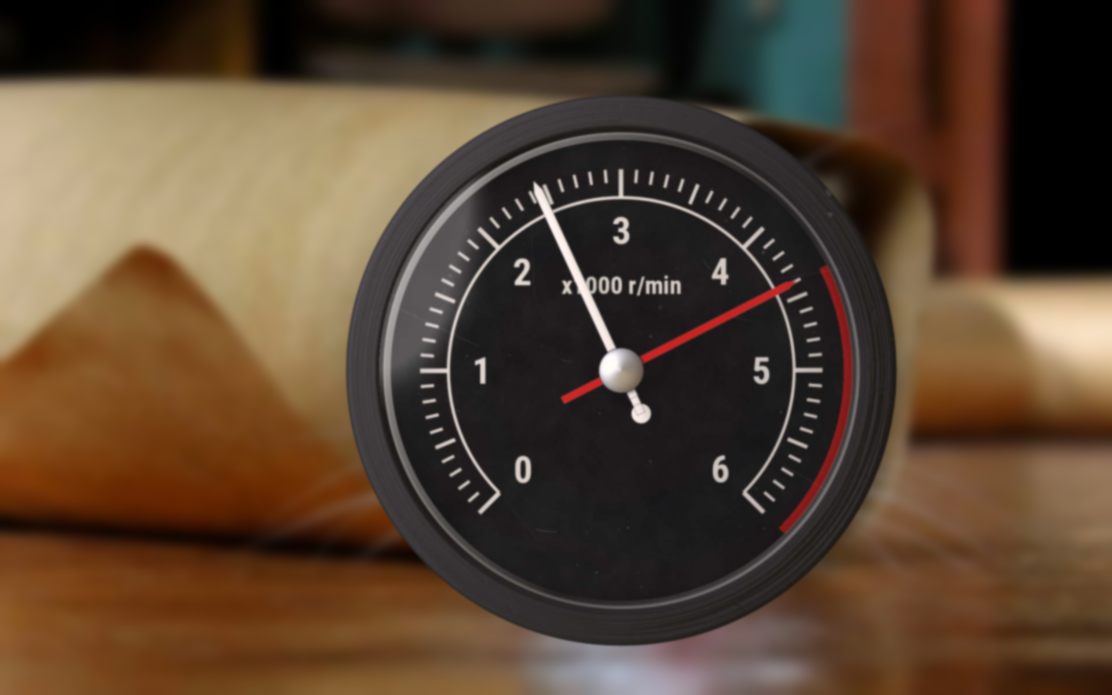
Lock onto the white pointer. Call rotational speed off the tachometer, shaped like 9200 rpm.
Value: 2450 rpm
